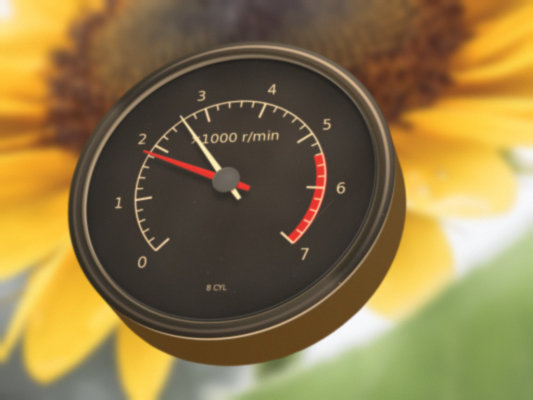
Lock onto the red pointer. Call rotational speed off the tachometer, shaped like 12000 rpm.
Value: 1800 rpm
